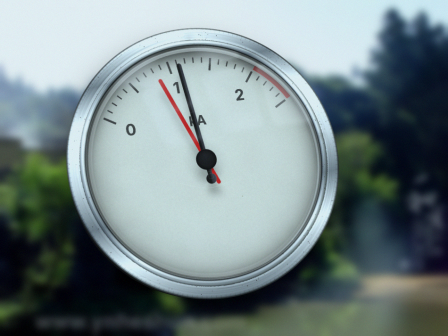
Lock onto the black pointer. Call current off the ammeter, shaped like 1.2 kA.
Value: 1.1 kA
